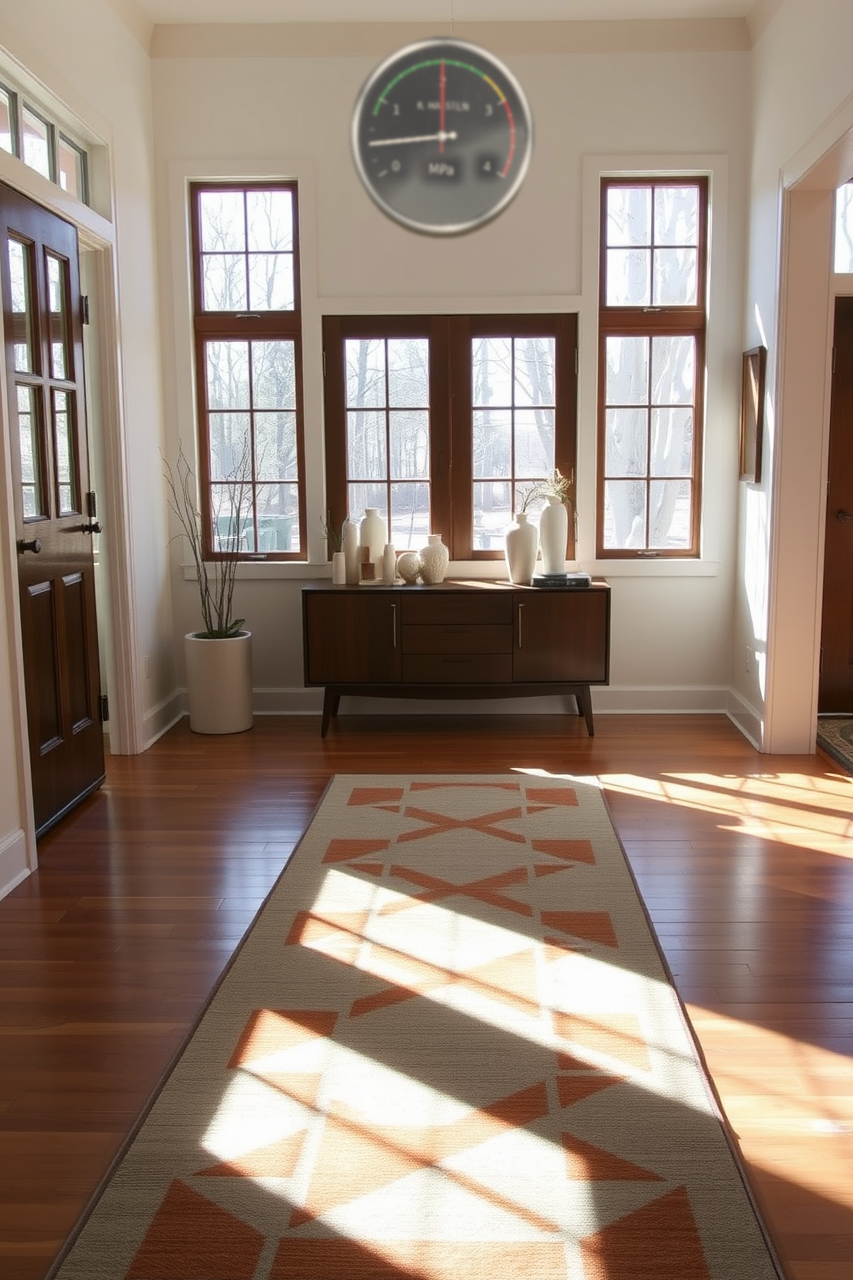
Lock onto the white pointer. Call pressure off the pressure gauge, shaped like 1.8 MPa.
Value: 0.4 MPa
